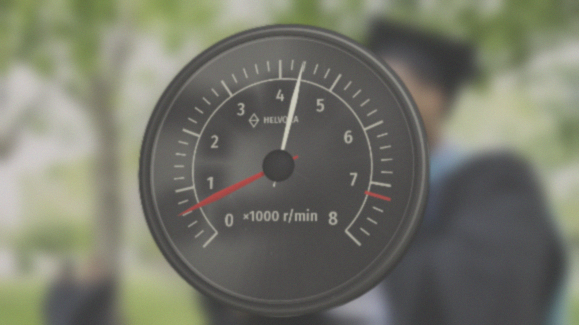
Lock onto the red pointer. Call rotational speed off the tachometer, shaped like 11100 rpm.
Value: 600 rpm
